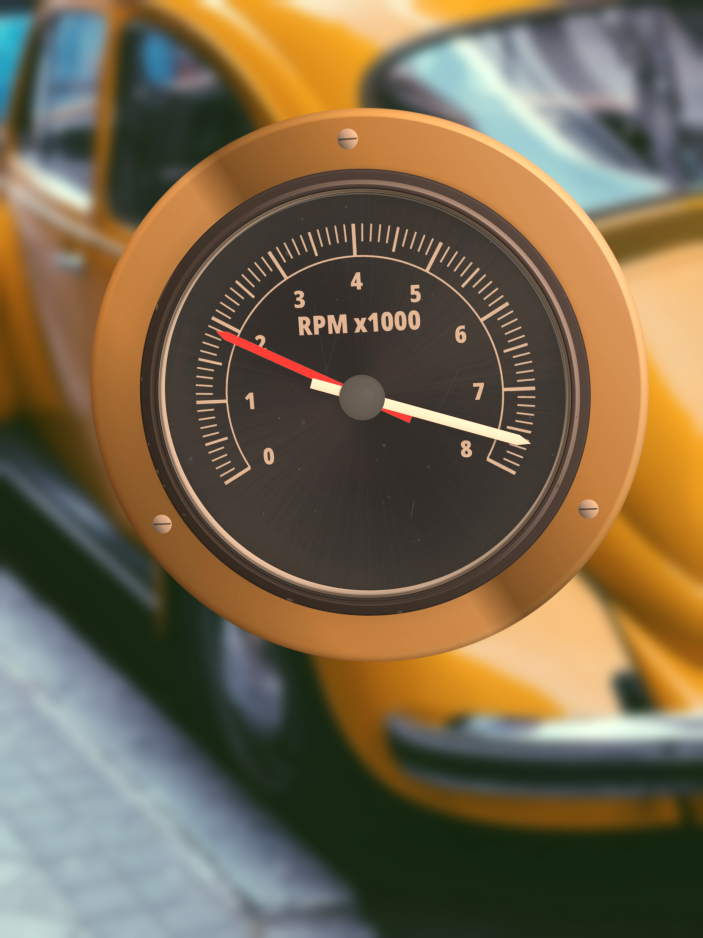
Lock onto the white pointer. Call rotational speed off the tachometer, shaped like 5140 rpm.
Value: 7600 rpm
